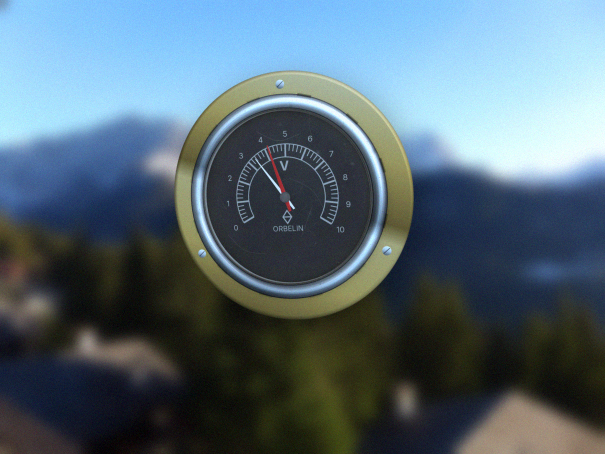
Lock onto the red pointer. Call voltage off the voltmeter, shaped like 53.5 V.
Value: 4.2 V
